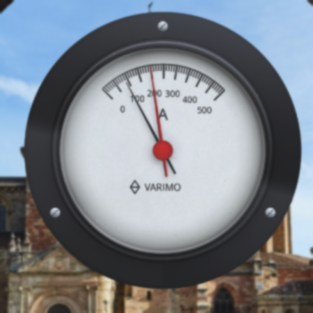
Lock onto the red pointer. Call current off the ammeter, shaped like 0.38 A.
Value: 200 A
